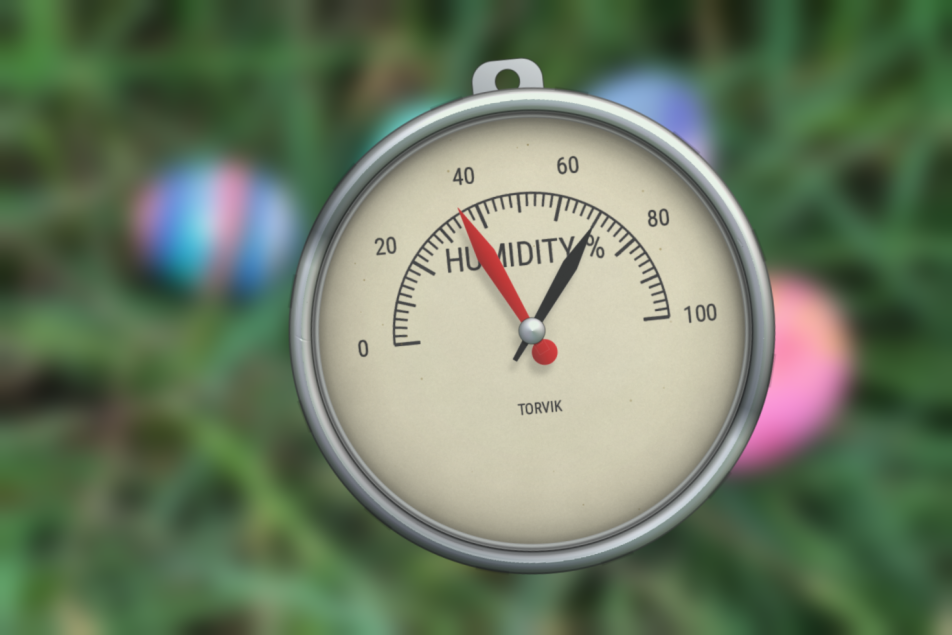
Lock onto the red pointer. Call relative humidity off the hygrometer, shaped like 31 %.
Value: 36 %
